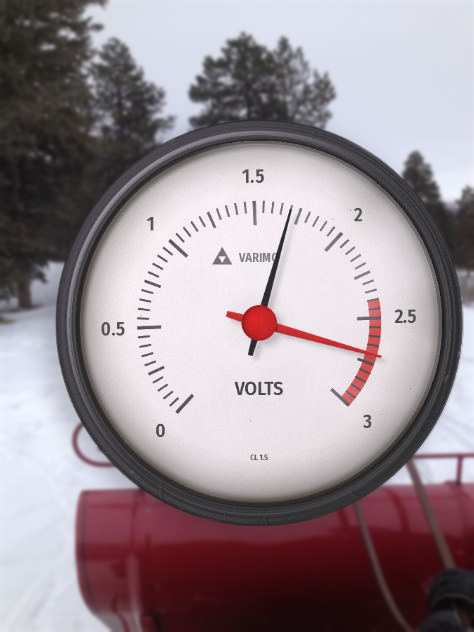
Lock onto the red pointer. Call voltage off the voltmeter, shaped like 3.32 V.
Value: 2.7 V
